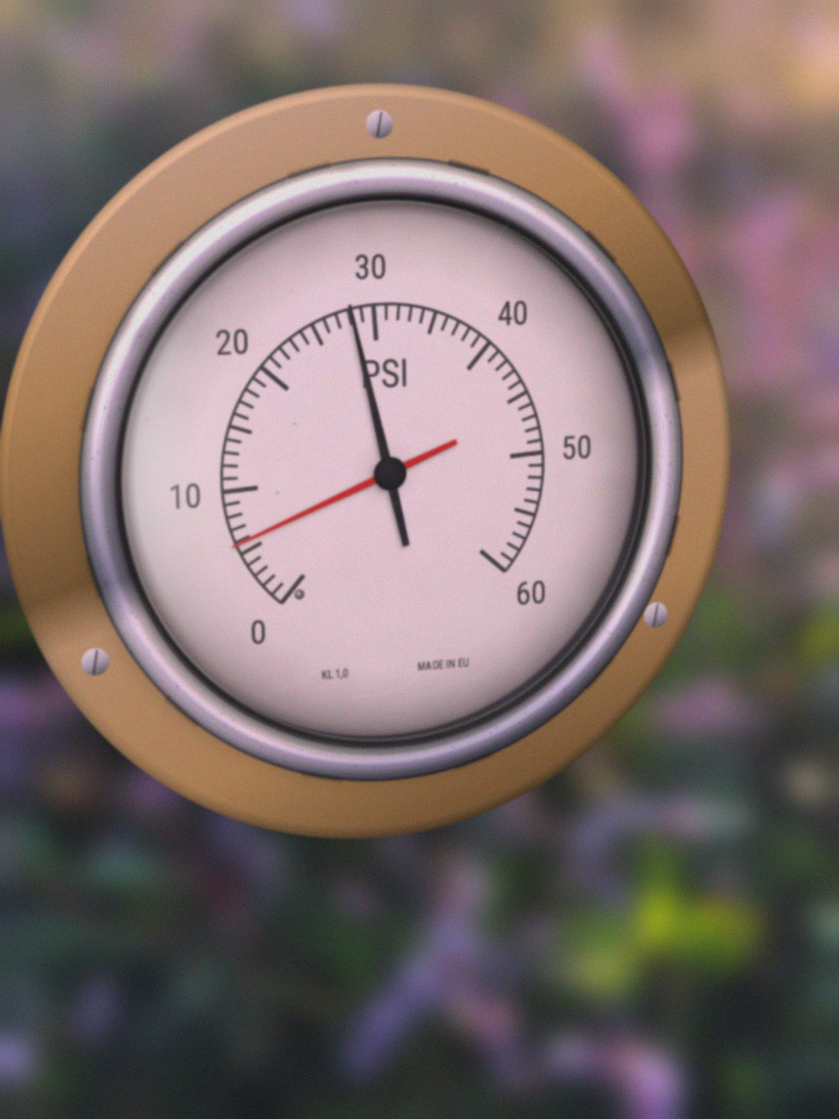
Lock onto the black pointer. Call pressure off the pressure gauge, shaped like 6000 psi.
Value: 28 psi
